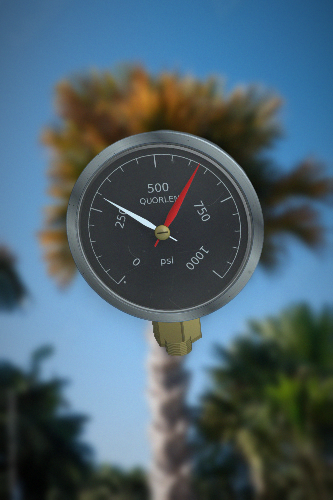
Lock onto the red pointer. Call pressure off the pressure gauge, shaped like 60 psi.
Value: 625 psi
